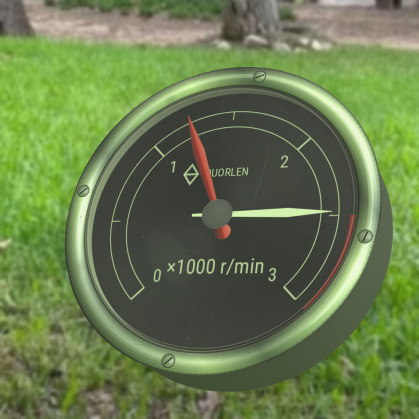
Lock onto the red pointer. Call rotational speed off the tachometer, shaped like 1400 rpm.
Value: 1250 rpm
